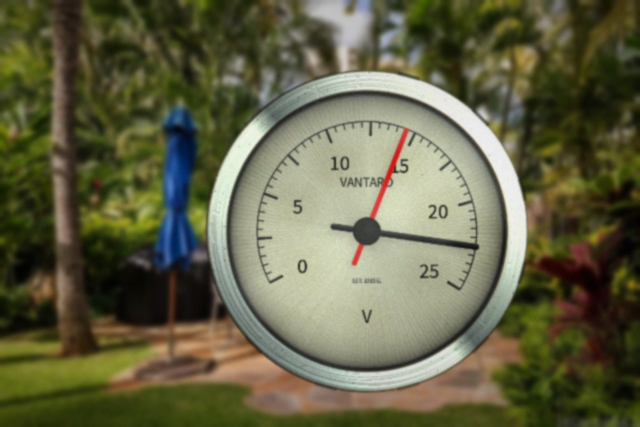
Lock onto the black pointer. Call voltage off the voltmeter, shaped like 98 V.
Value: 22.5 V
